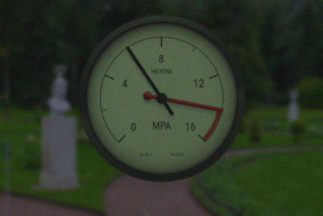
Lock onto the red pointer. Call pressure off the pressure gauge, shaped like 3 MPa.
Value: 14 MPa
